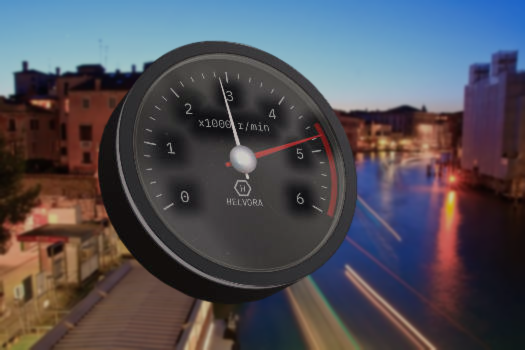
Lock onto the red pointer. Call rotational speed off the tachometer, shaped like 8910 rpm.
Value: 4800 rpm
